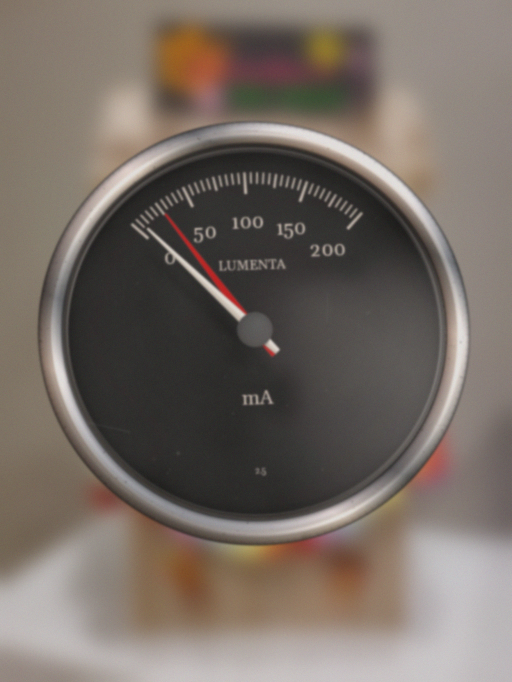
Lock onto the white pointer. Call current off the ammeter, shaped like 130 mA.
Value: 5 mA
